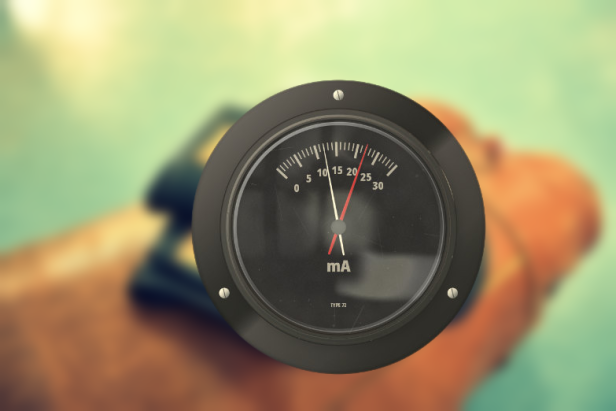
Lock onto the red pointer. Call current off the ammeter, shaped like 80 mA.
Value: 22 mA
